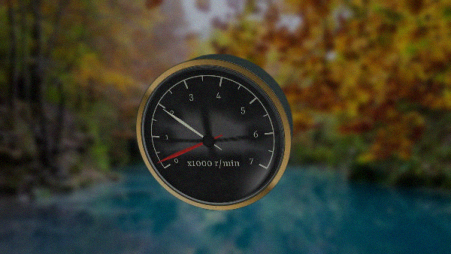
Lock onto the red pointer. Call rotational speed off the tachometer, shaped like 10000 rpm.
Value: 250 rpm
